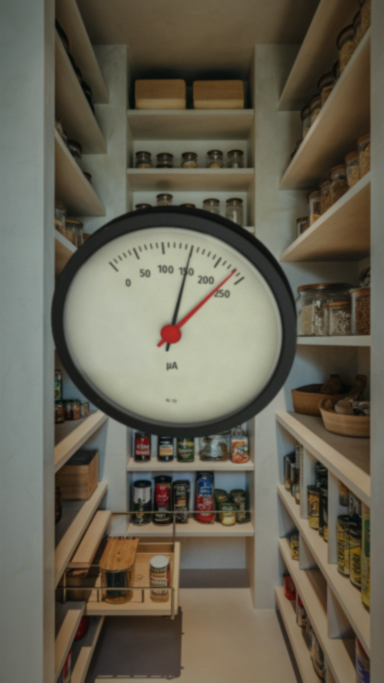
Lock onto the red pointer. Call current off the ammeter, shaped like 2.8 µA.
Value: 230 µA
